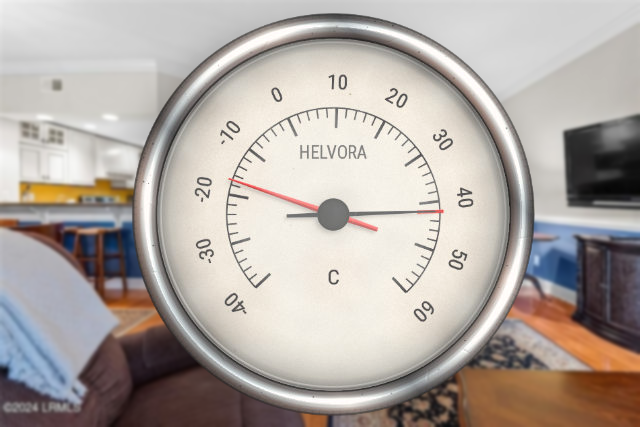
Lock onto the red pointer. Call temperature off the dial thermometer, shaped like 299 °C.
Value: -17 °C
